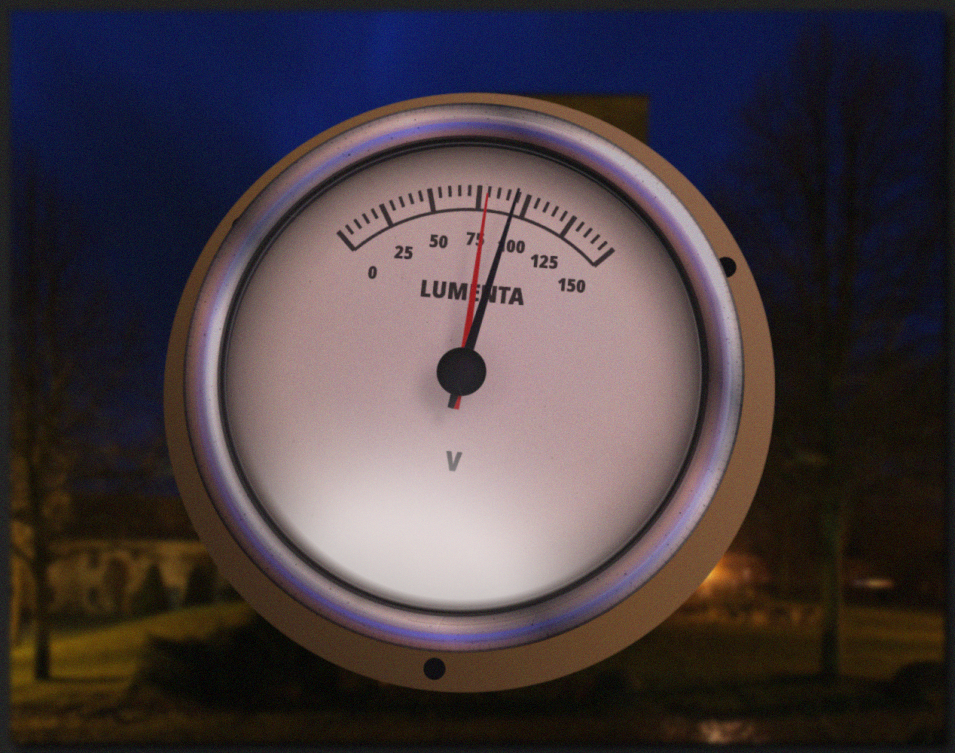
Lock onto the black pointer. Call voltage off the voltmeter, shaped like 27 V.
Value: 95 V
